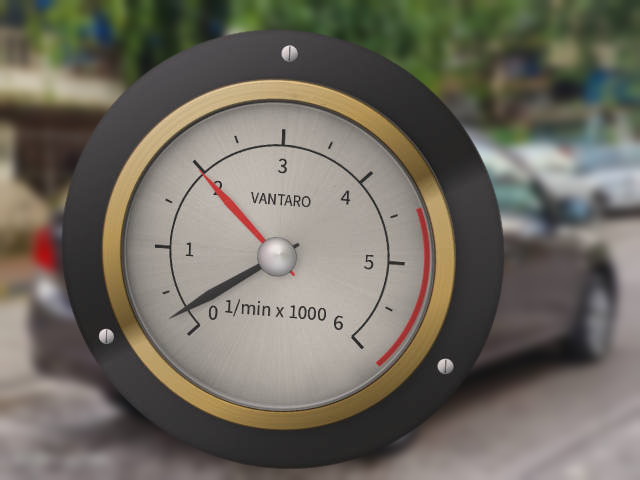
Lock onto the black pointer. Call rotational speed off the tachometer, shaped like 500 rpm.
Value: 250 rpm
